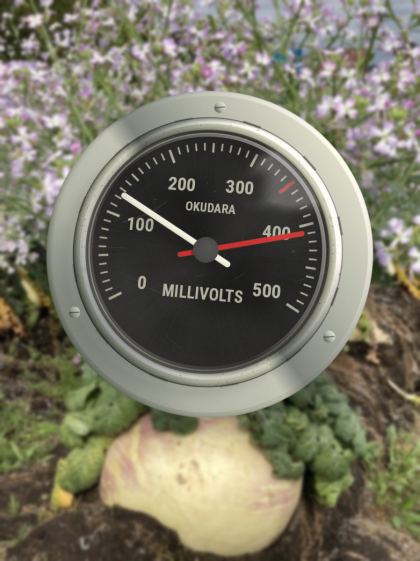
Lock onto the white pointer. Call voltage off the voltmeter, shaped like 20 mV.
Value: 125 mV
